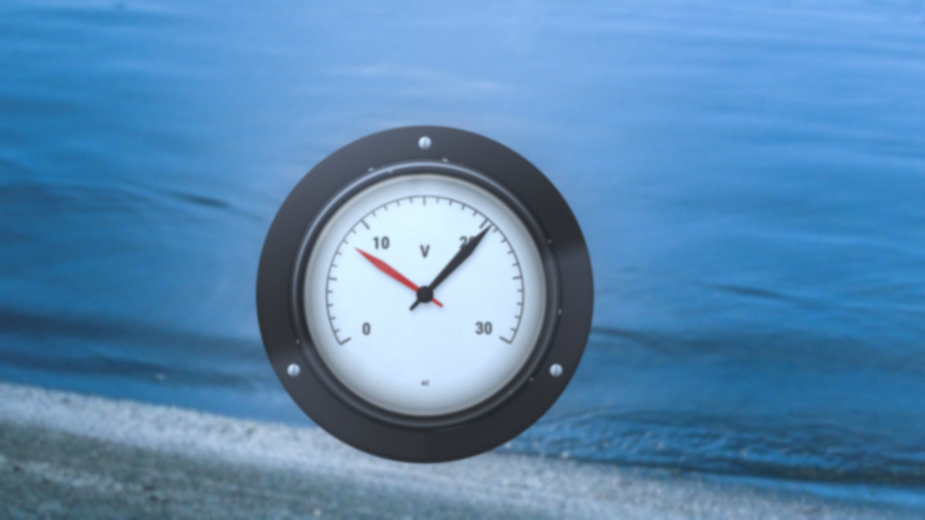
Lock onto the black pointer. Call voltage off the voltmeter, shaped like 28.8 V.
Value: 20.5 V
